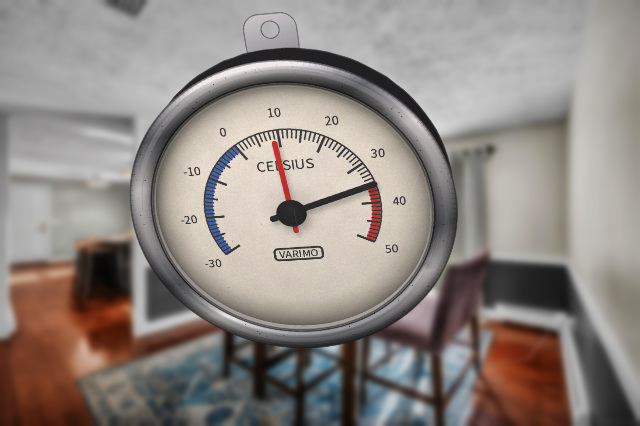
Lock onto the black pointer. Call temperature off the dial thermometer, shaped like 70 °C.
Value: 35 °C
